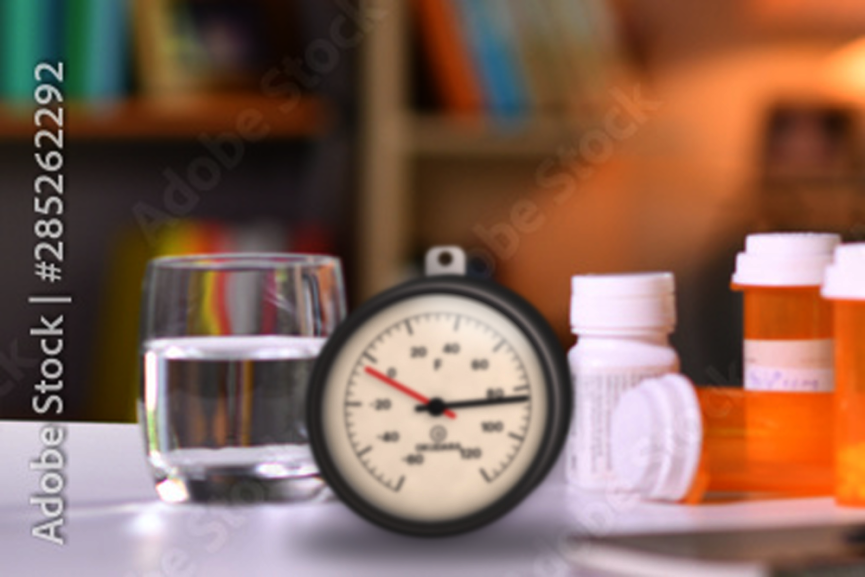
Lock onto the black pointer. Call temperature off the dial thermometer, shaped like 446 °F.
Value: 84 °F
